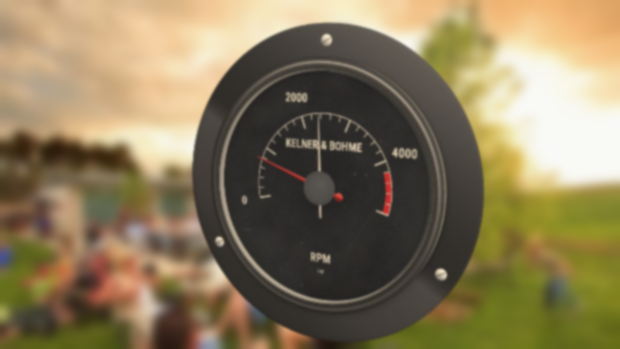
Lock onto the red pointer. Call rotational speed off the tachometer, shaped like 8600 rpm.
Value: 800 rpm
